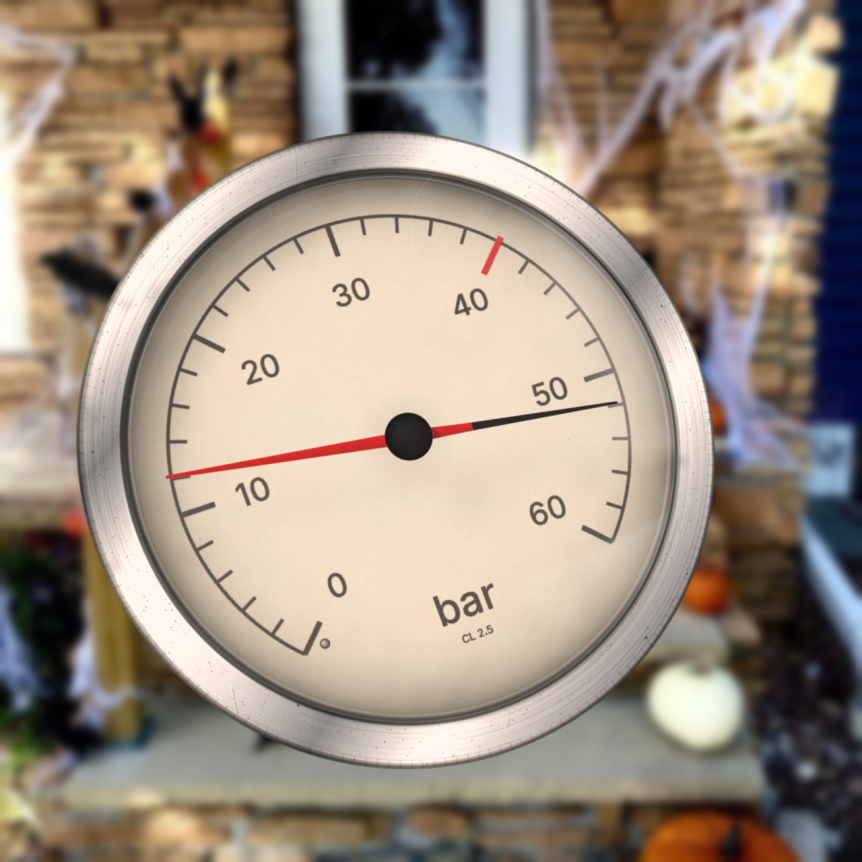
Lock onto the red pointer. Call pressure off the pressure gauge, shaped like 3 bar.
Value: 12 bar
